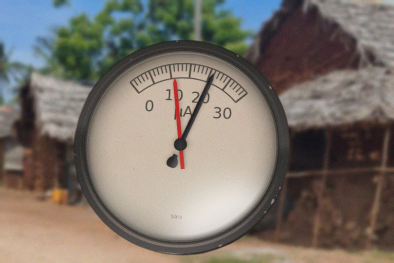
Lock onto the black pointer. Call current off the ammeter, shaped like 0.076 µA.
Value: 21 µA
